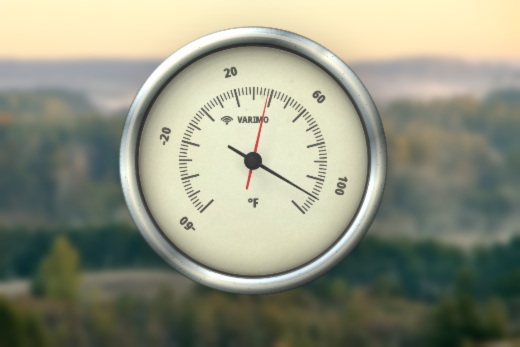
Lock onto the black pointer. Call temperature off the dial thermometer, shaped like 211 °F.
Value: 110 °F
